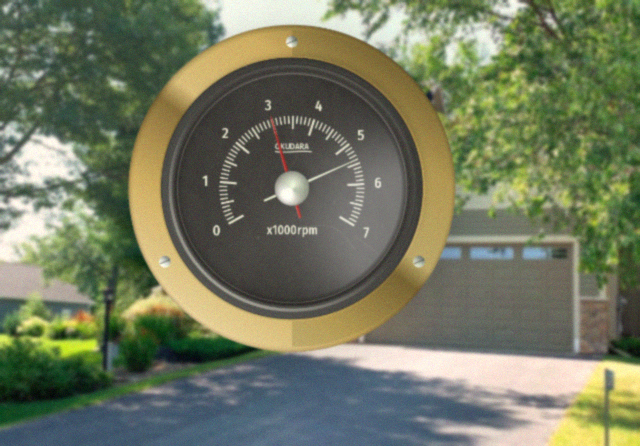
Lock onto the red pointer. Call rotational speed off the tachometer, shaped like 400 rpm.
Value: 3000 rpm
